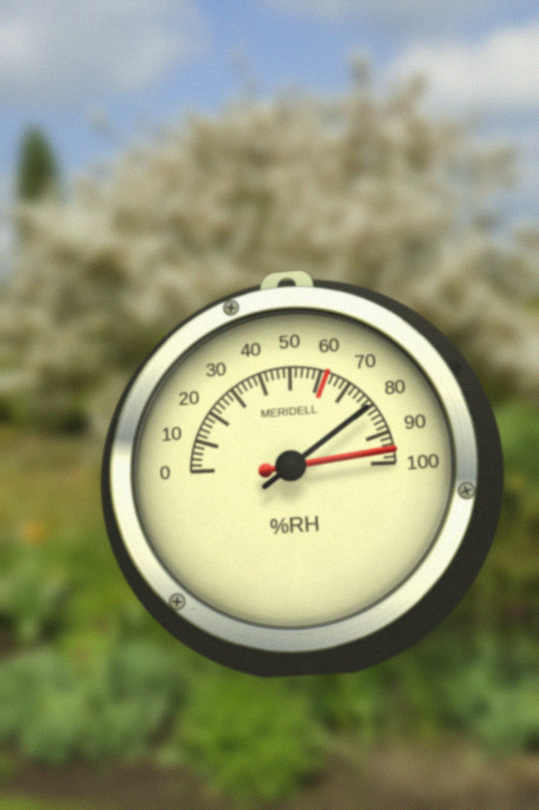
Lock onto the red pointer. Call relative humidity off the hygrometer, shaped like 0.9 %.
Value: 96 %
